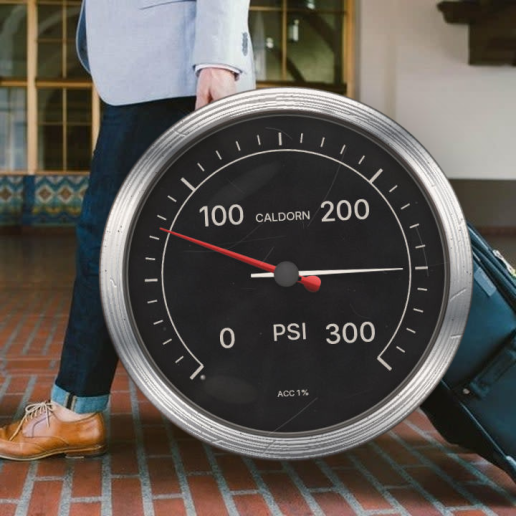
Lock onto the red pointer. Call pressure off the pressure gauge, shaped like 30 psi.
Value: 75 psi
